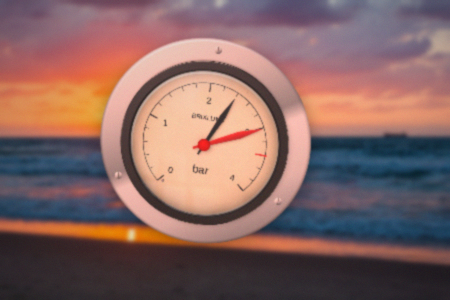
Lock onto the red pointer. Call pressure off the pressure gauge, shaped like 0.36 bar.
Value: 3 bar
